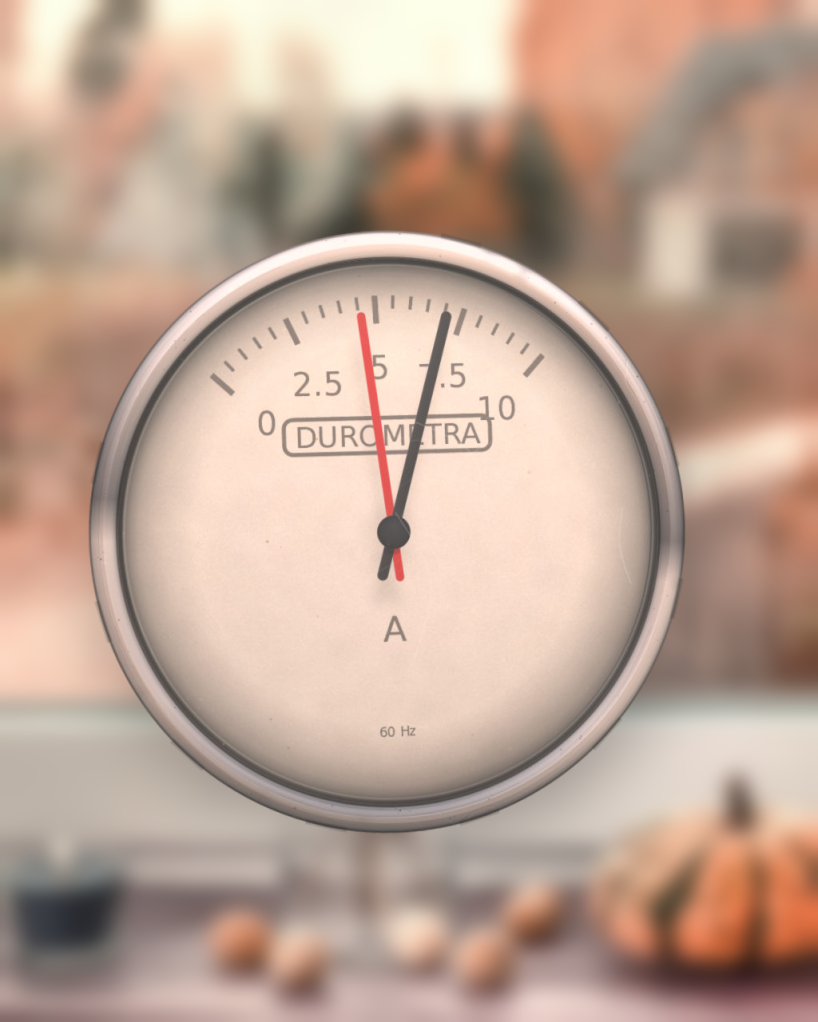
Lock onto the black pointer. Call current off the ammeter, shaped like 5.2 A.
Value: 7 A
